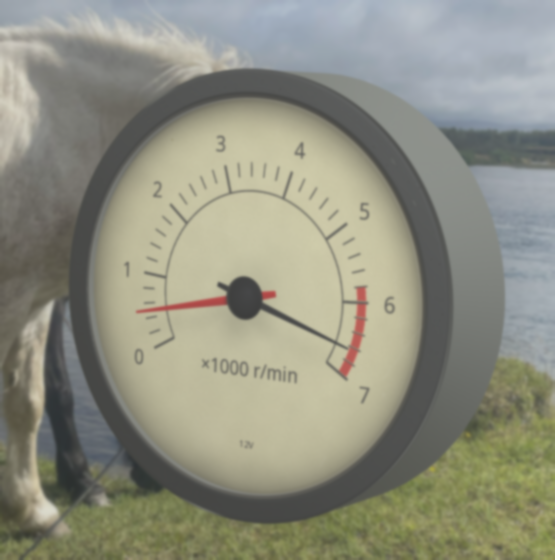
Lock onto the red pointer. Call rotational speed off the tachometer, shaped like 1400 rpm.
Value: 500 rpm
